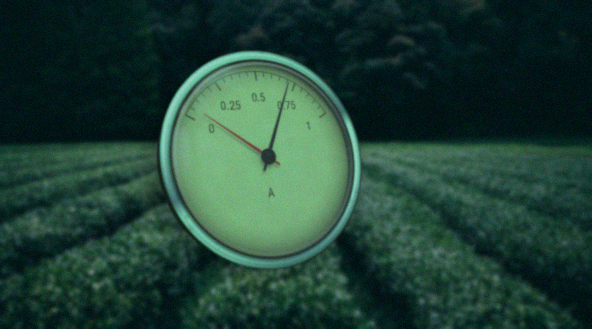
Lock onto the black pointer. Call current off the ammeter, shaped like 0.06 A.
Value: 0.7 A
